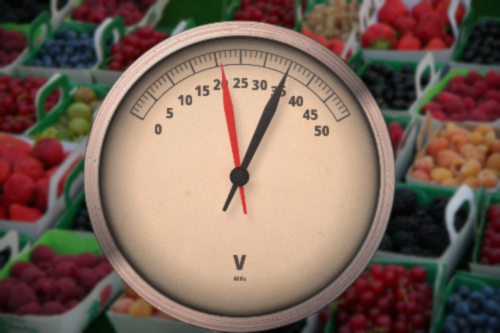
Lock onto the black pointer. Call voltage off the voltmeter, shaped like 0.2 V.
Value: 35 V
